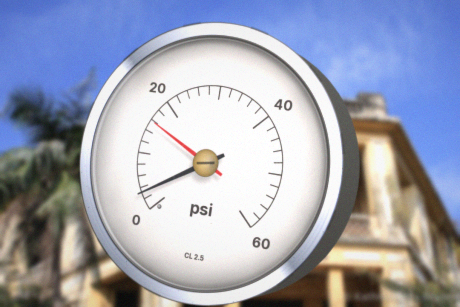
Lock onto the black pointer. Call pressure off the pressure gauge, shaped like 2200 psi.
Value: 3 psi
